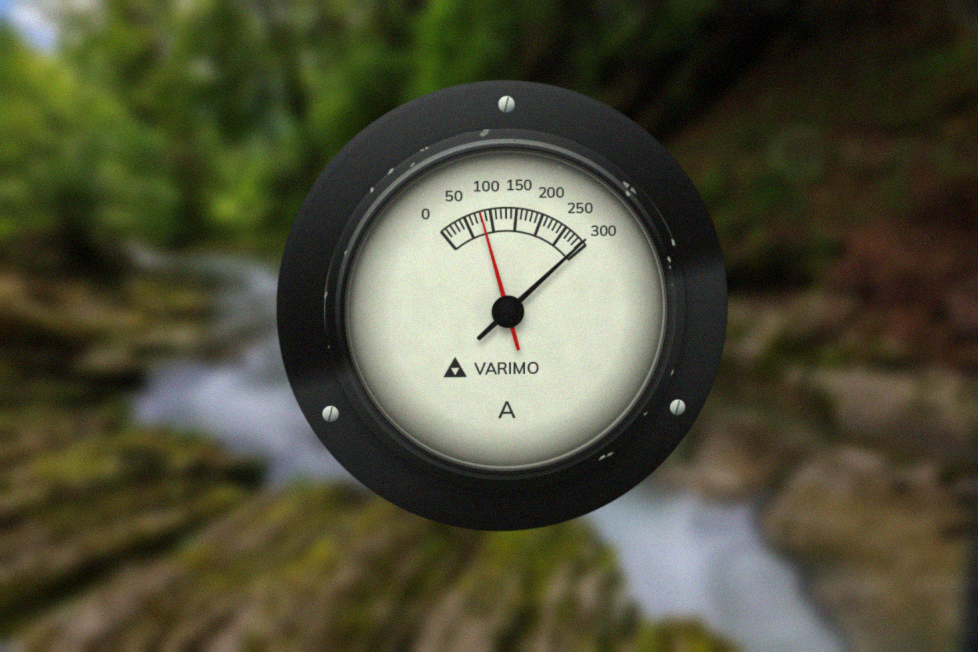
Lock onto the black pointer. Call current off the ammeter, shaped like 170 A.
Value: 290 A
